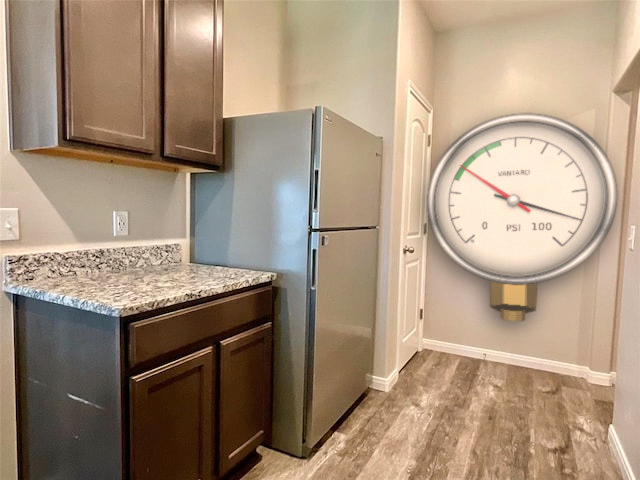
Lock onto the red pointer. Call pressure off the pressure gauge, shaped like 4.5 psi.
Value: 30 psi
